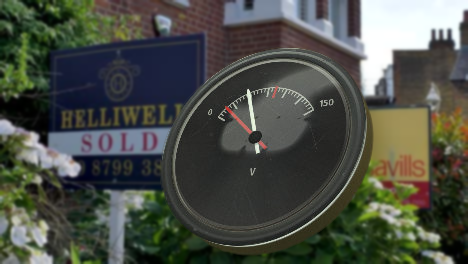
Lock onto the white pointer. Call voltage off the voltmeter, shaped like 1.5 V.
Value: 50 V
